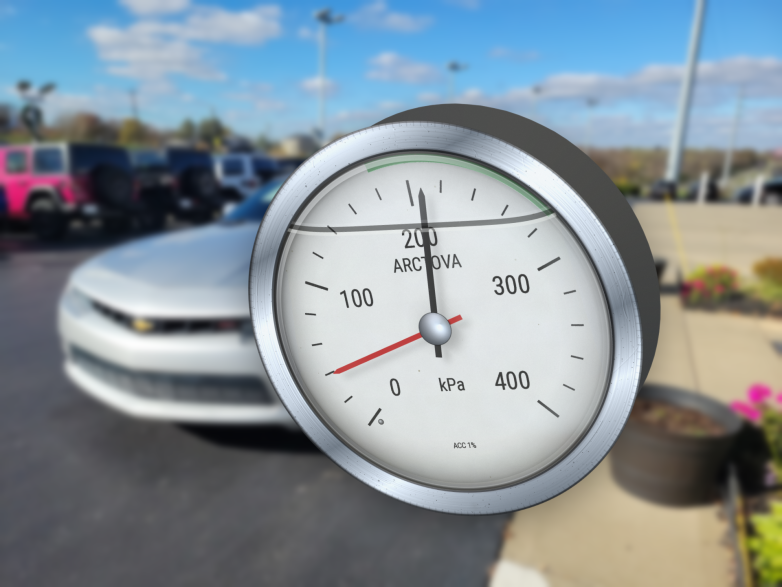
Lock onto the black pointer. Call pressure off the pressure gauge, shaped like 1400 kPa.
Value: 210 kPa
